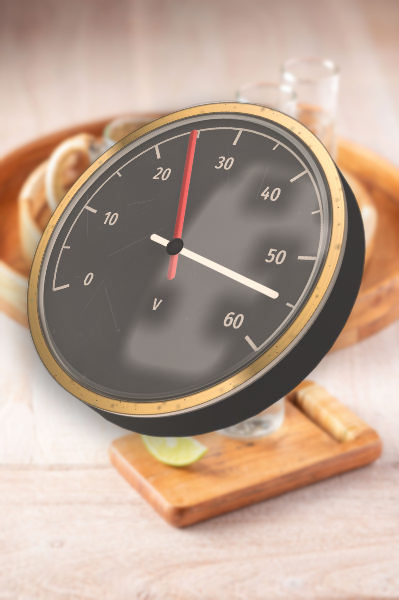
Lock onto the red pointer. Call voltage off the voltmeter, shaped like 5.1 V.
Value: 25 V
